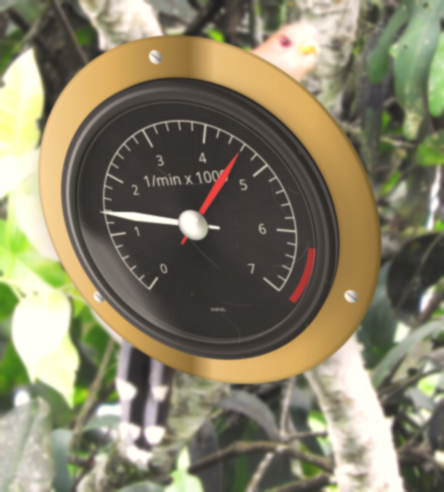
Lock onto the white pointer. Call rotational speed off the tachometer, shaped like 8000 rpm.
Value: 1400 rpm
